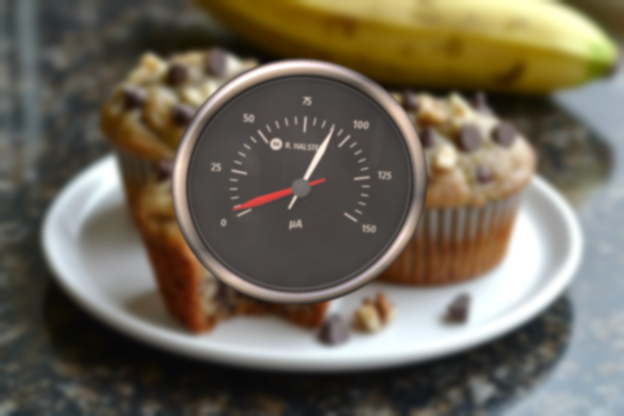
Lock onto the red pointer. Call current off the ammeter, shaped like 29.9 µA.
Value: 5 µA
